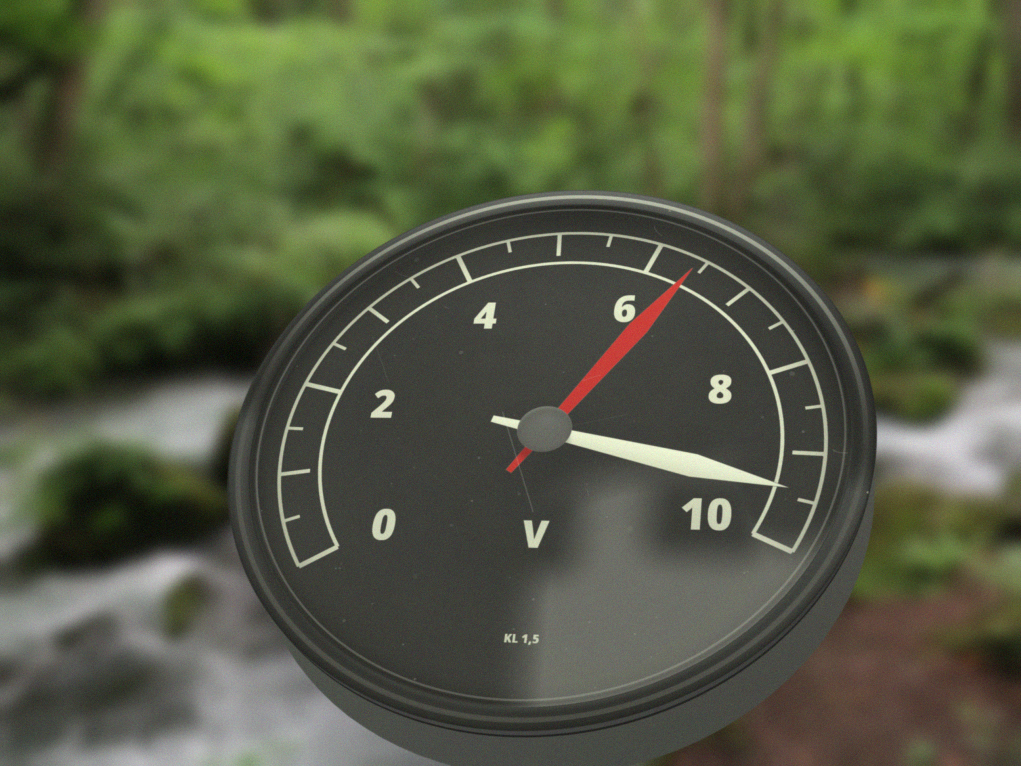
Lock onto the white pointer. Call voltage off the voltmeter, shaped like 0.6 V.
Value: 9.5 V
